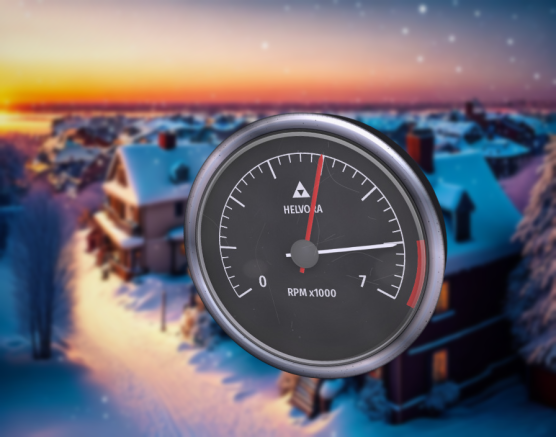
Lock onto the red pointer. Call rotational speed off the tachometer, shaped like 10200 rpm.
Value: 4000 rpm
